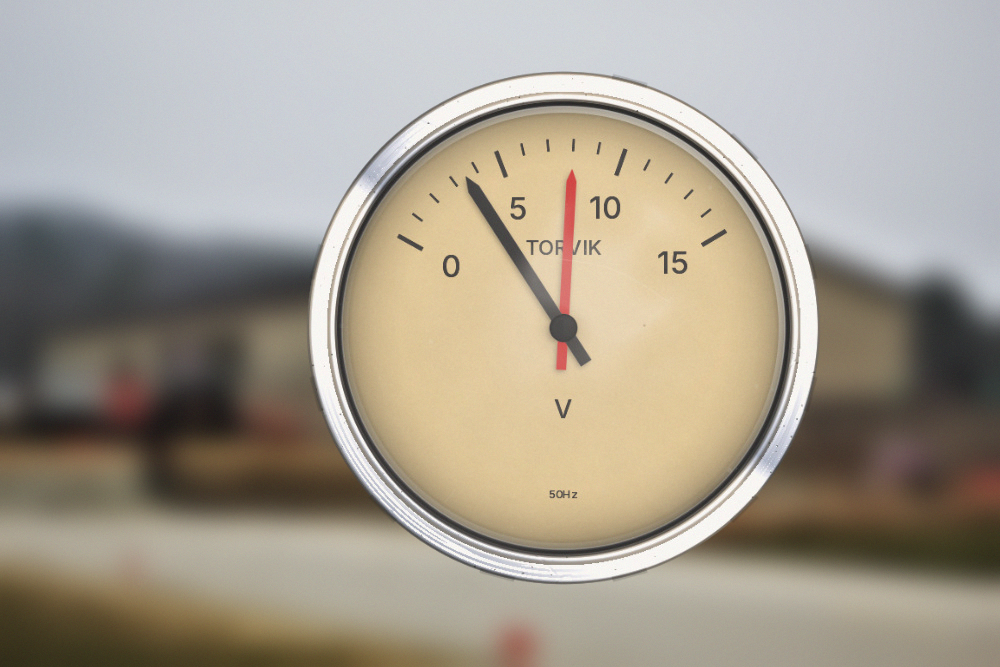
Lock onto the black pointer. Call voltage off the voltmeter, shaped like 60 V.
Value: 3.5 V
